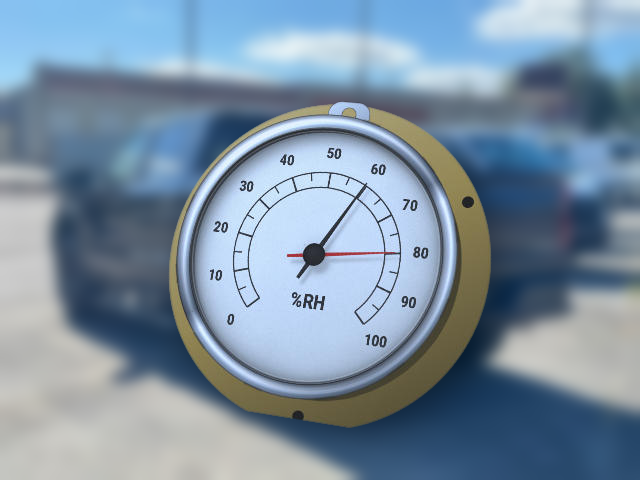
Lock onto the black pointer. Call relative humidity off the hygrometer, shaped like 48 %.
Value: 60 %
